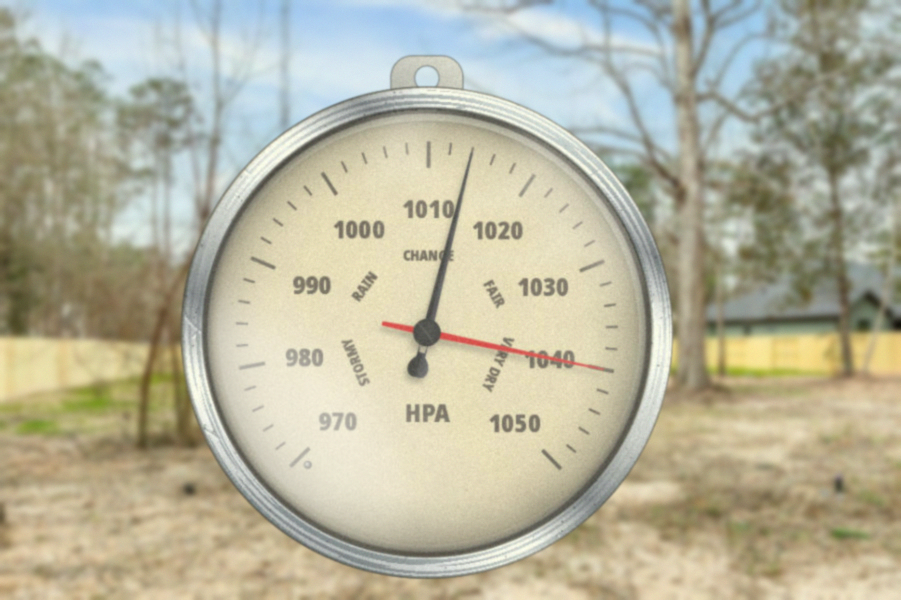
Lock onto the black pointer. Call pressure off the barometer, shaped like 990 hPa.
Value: 1014 hPa
